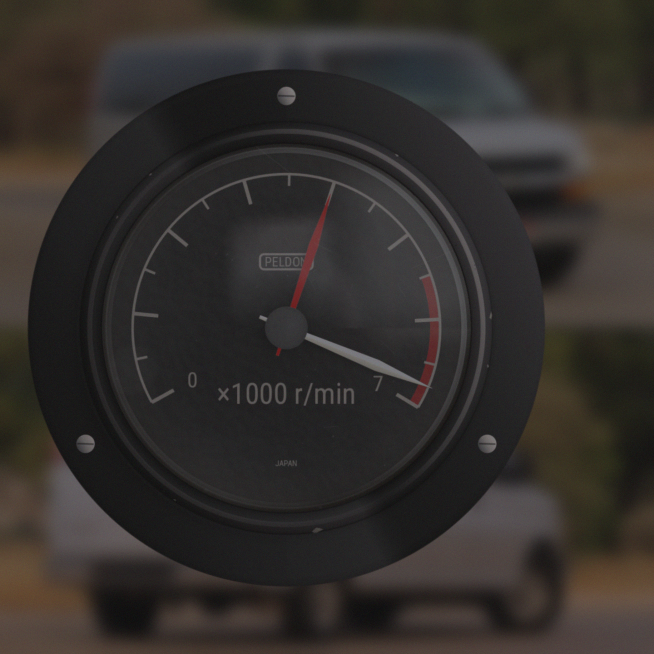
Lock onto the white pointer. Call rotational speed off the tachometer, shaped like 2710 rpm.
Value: 6750 rpm
